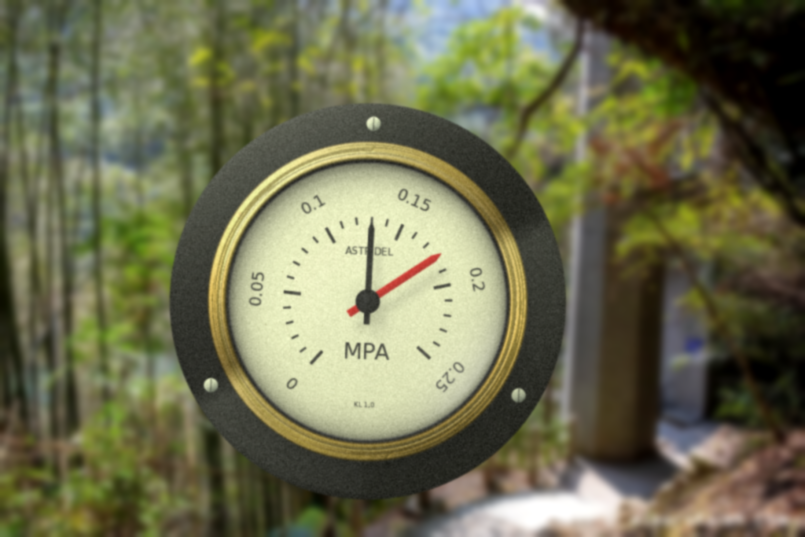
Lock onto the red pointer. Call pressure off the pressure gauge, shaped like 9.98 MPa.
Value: 0.18 MPa
